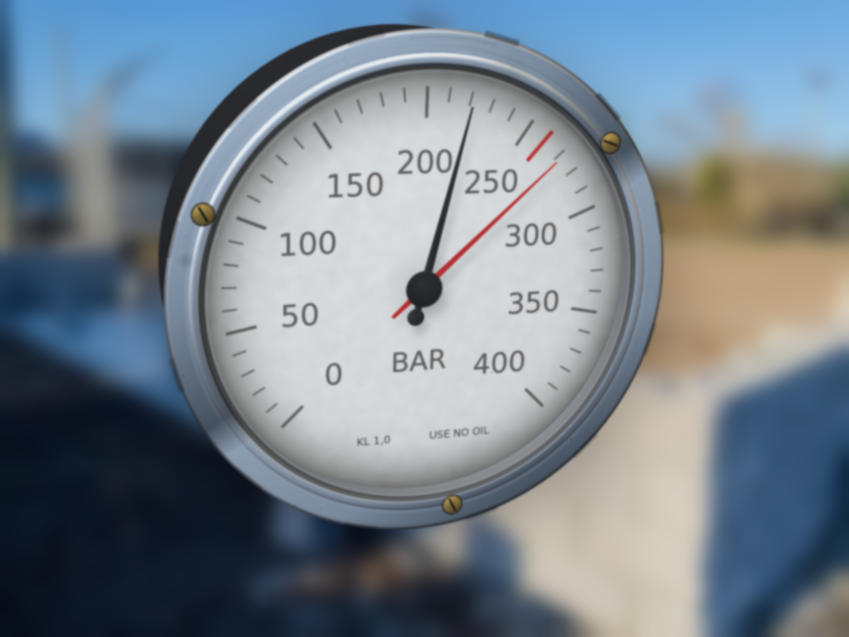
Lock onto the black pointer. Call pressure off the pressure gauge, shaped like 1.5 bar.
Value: 220 bar
